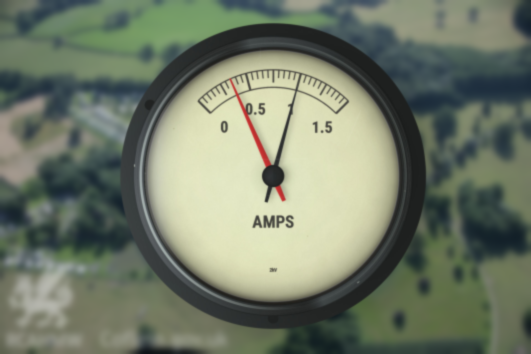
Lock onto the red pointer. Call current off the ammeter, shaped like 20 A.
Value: 0.35 A
